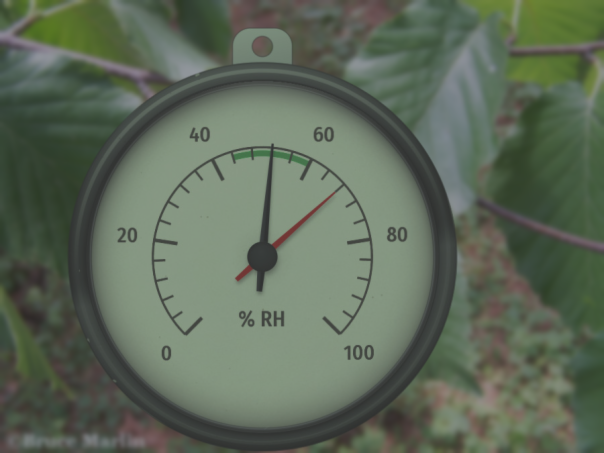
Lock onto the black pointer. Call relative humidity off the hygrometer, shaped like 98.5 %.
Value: 52 %
